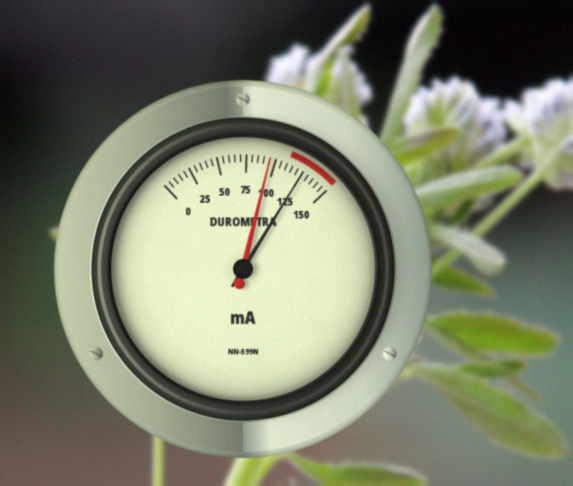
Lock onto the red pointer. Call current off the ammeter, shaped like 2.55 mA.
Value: 95 mA
